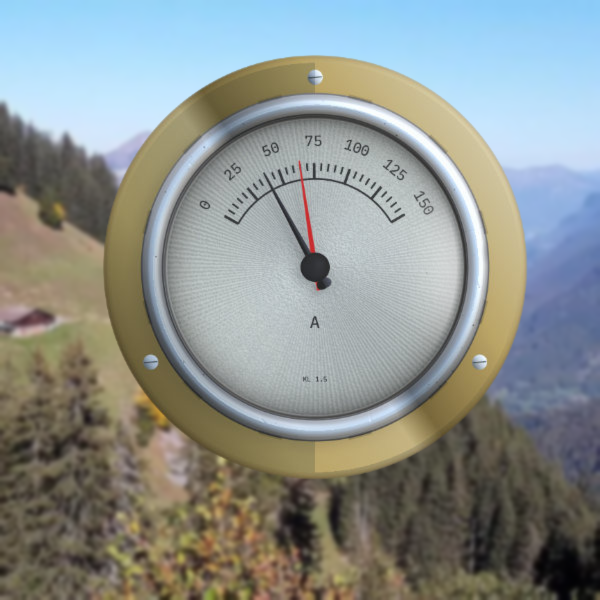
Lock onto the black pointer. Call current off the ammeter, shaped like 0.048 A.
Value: 40 A
